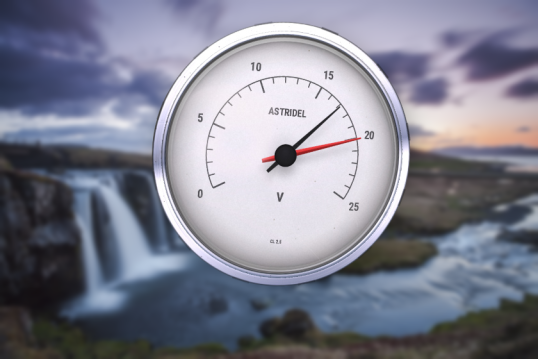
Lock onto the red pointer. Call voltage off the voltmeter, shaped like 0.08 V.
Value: 20 V
